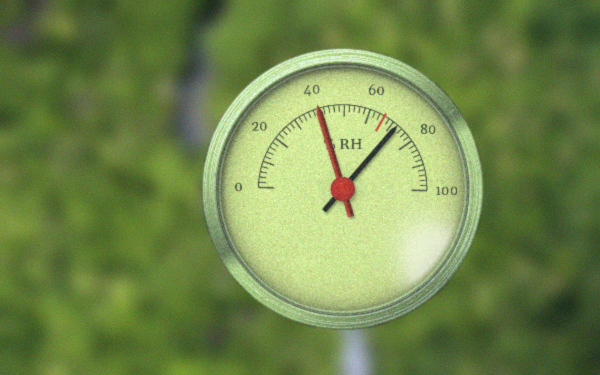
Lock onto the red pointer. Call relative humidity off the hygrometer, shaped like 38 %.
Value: 40 %
